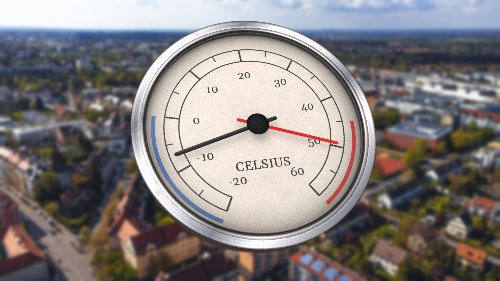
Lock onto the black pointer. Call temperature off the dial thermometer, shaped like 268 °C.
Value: -7.5 °C
